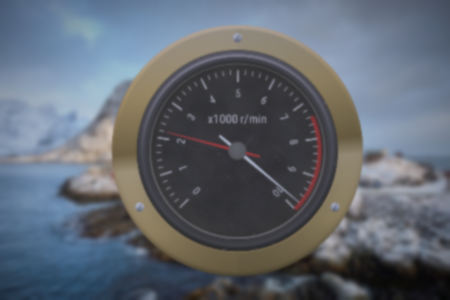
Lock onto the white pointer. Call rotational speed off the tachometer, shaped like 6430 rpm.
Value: 9800 rpm
